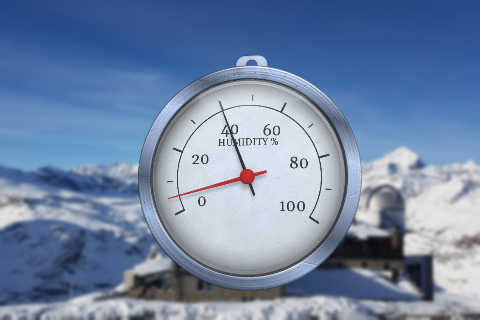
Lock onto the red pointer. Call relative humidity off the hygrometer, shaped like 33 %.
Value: 5 %
